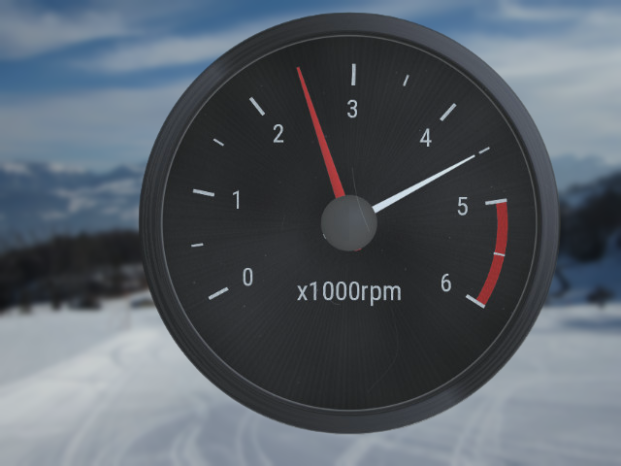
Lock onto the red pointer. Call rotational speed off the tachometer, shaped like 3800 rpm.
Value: 2500 rpm
